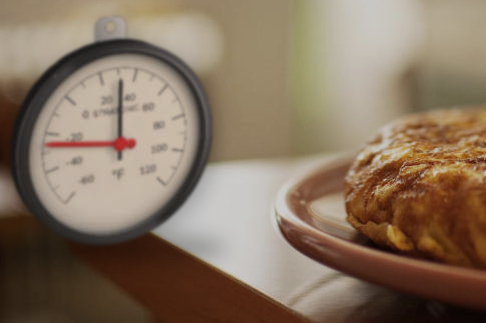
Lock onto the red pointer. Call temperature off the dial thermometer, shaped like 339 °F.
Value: -25 °F
